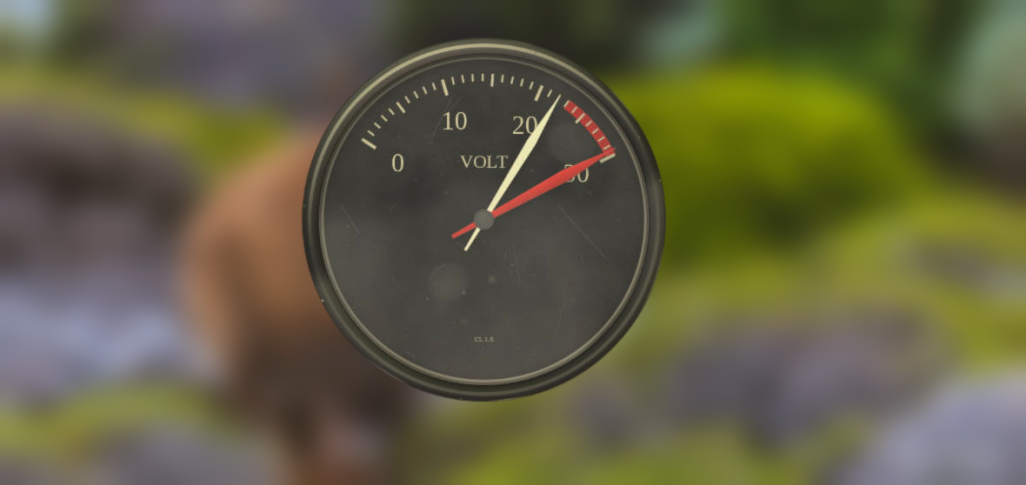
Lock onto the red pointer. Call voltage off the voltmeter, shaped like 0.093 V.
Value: 29.5 V
